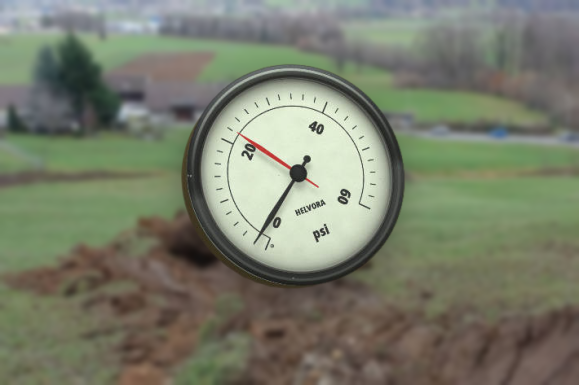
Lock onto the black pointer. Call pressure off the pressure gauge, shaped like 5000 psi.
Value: 2 psi
